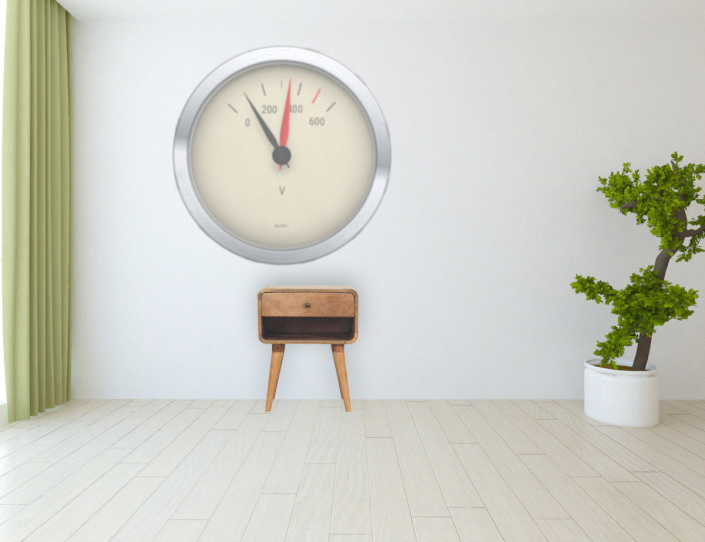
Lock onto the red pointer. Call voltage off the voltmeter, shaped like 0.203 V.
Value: 350 V
